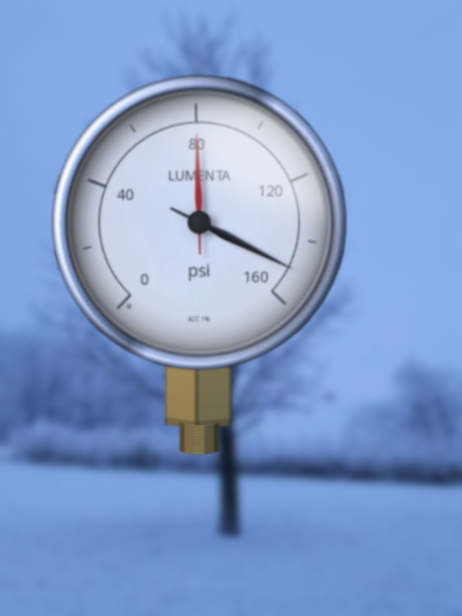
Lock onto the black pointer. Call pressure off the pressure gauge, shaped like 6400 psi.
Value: 150 psi
